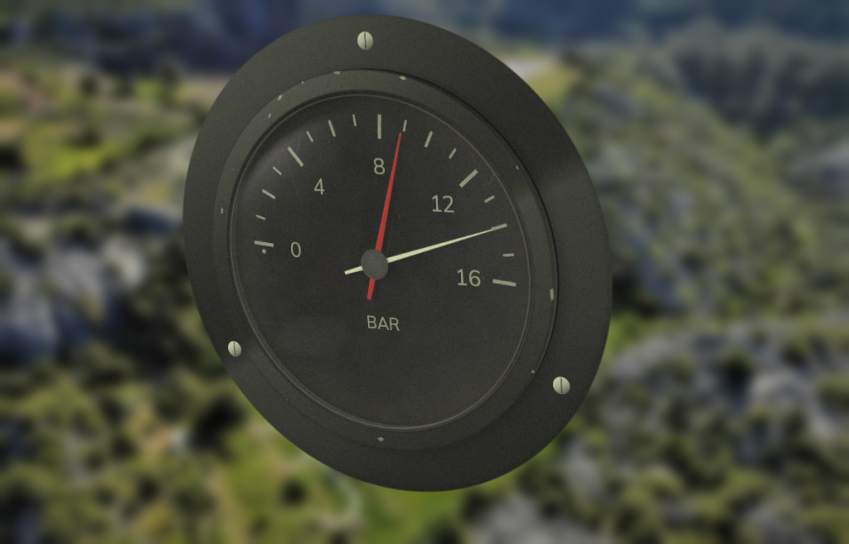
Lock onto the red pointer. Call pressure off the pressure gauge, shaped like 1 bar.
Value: 9 bar
